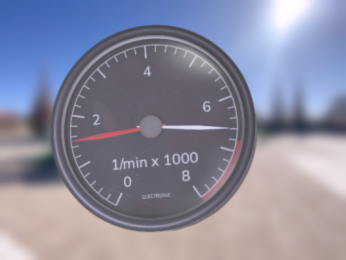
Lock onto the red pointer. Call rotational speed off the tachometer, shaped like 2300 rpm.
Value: 1500 rpm
